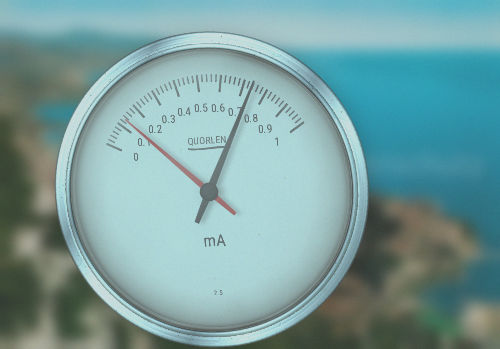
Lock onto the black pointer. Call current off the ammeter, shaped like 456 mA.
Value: 0.74 mA
